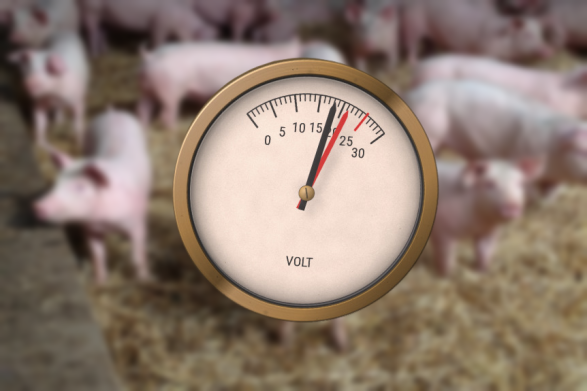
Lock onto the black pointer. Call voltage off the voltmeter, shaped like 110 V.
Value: 18 V
